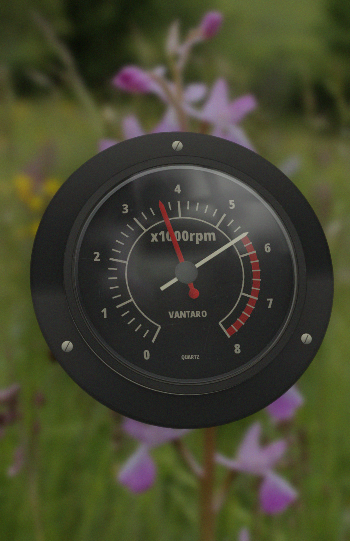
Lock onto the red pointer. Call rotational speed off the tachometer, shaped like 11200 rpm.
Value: 3600 rpm
